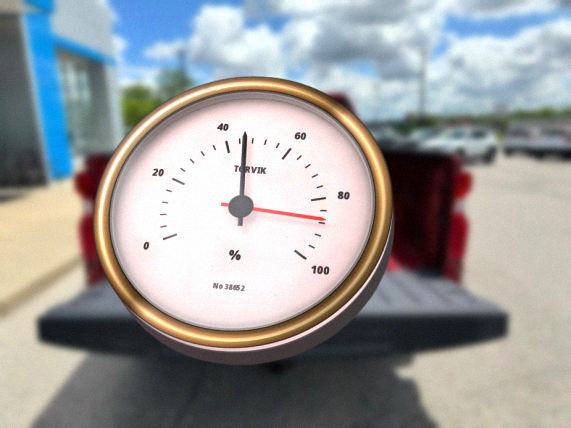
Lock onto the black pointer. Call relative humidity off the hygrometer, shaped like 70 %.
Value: 46 %
